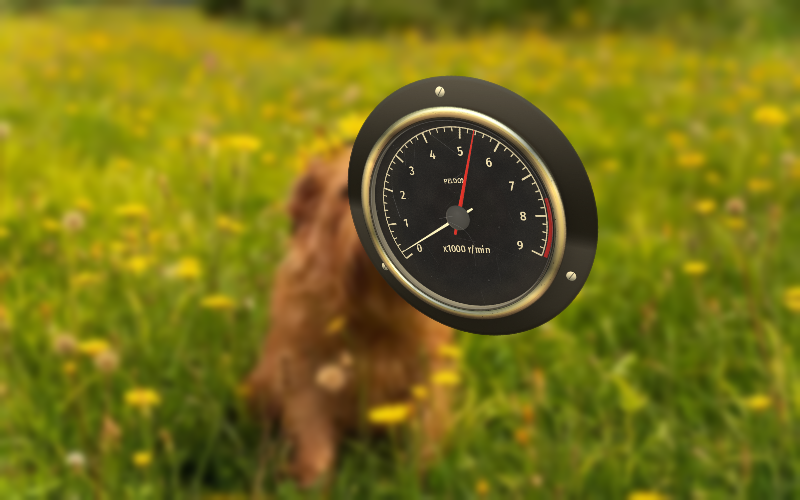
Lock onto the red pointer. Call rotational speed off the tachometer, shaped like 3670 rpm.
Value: 5400 rpm
